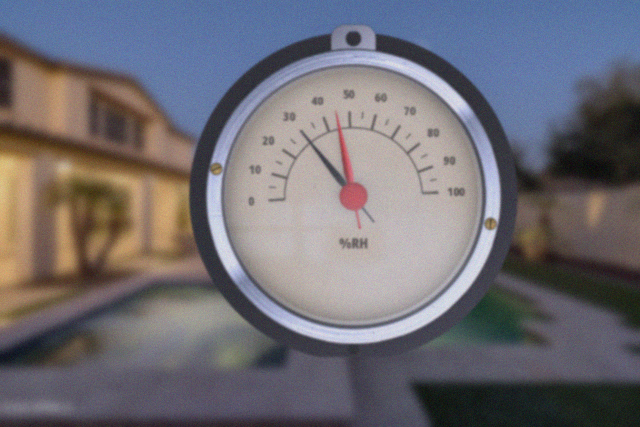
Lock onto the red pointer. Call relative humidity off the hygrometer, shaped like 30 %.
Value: 45 %
